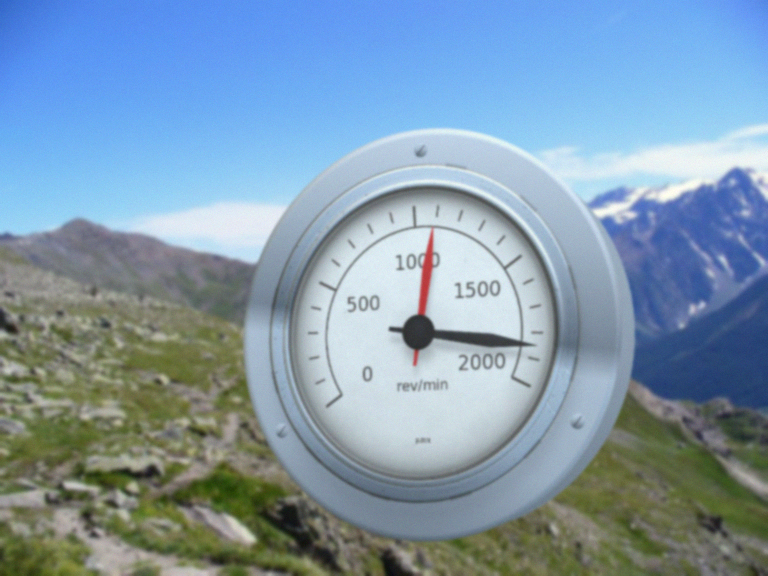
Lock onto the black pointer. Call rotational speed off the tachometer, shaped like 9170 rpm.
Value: 1850 rpm
